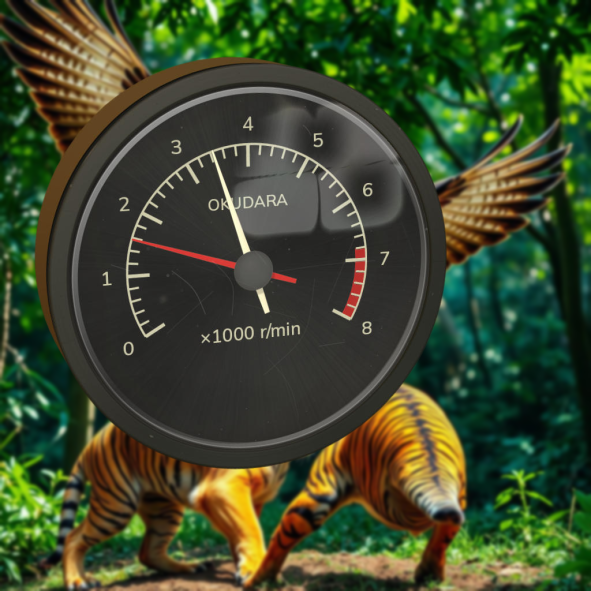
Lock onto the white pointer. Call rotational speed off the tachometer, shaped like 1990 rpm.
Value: 3400 rpm
